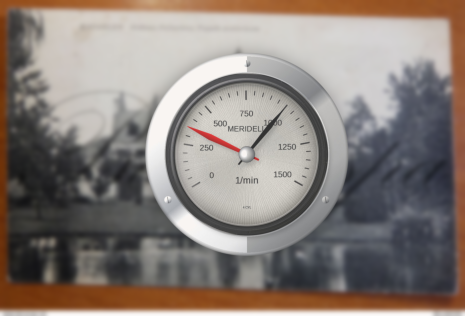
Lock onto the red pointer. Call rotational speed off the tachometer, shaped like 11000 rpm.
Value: 350 rpm
